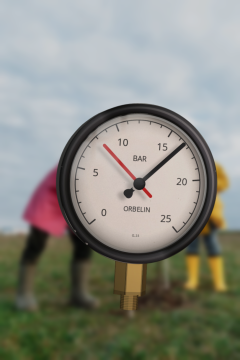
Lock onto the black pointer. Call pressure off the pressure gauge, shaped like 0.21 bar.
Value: 16.5 bar
